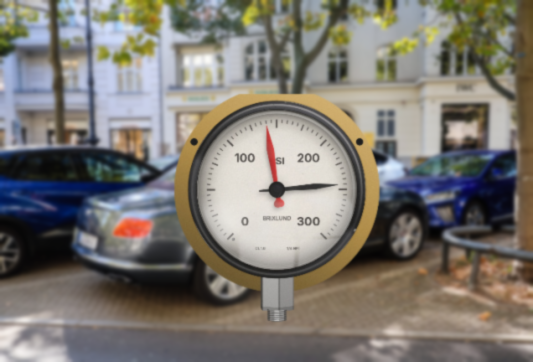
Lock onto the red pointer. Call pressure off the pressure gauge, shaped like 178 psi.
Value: 140 psi
